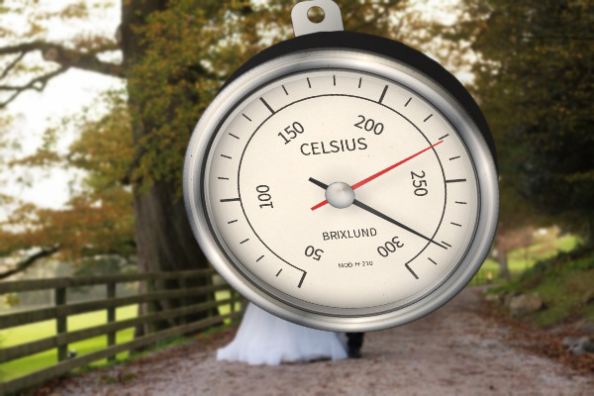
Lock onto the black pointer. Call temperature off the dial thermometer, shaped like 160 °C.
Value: 280 °C
